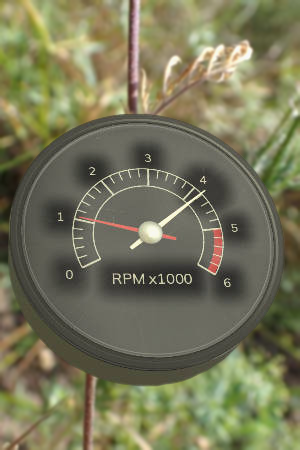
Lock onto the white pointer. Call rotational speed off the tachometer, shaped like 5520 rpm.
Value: 4200 rpm
